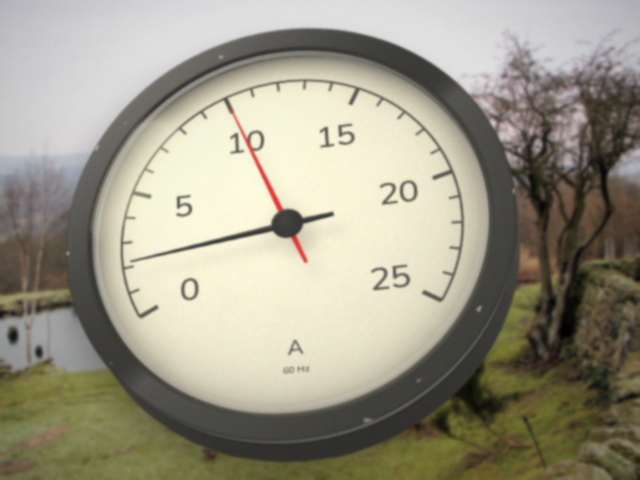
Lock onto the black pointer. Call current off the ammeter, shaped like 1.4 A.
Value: 2 A
